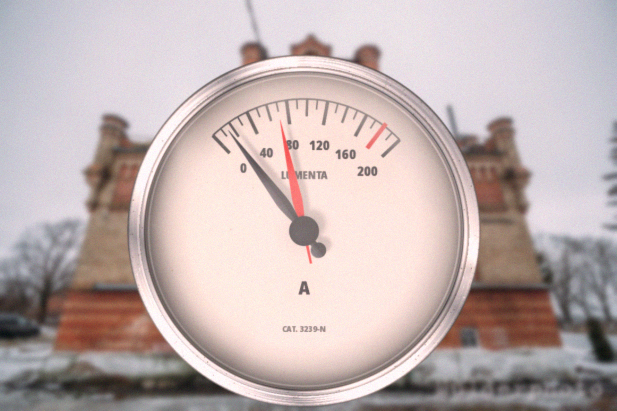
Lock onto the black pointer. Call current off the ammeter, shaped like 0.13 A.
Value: 15 A
